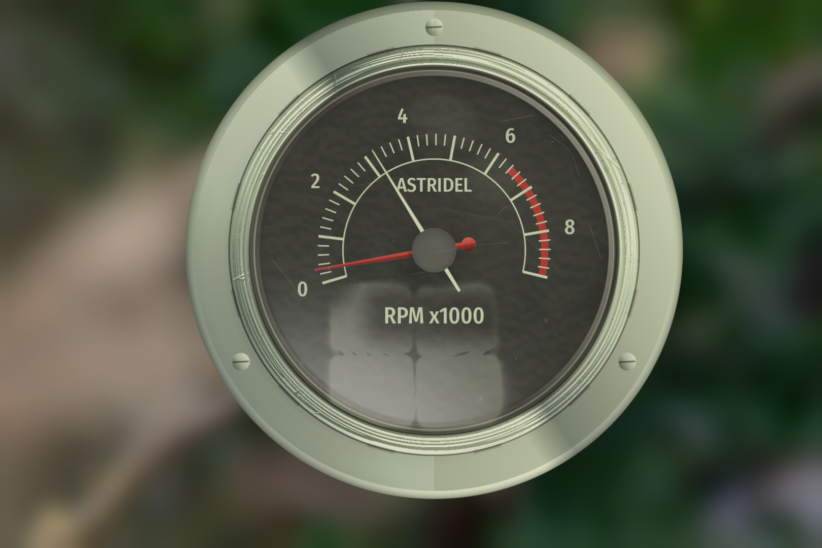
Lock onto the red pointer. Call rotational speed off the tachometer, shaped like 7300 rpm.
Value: 300 rpm
